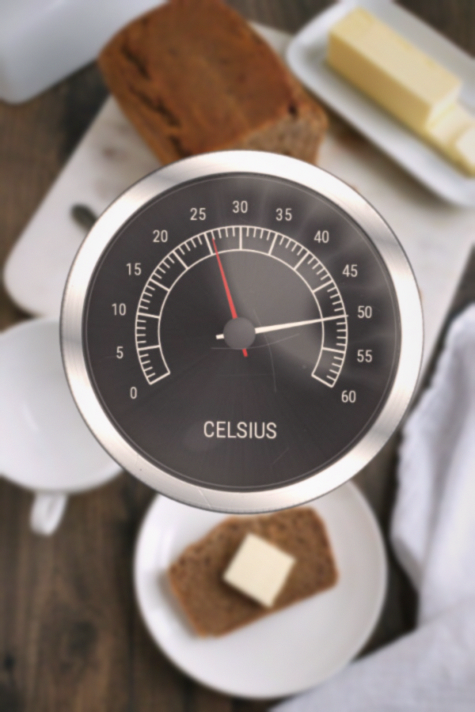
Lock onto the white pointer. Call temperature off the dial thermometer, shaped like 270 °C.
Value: 50 °C
